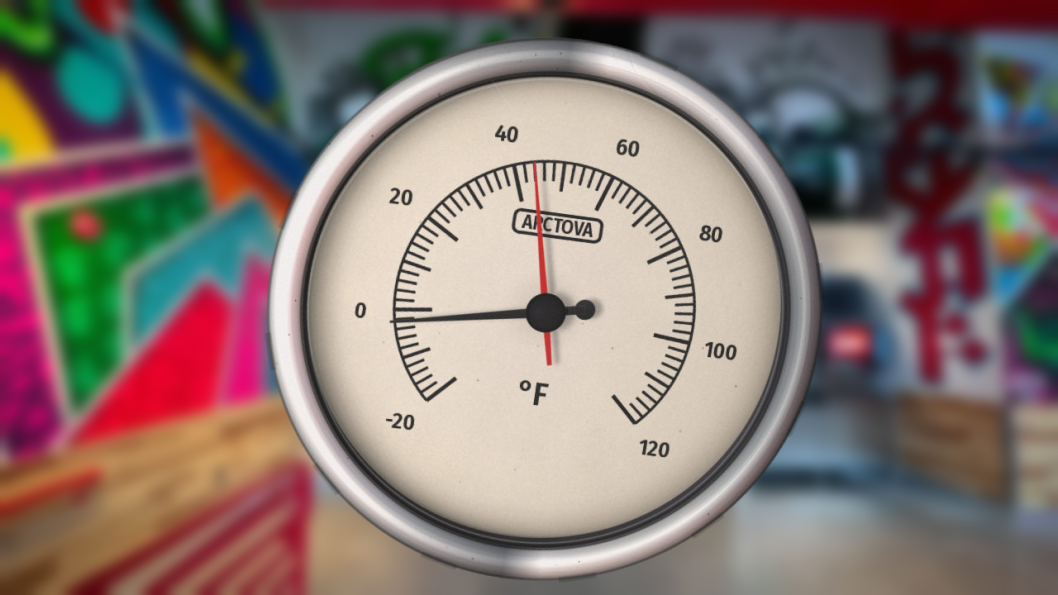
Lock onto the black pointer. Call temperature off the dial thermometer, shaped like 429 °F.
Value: -2 °F
